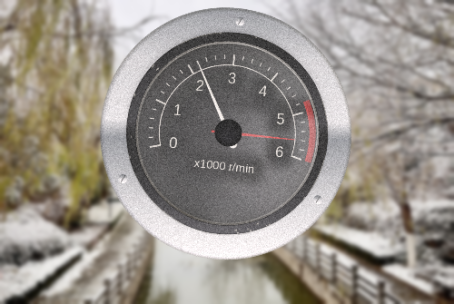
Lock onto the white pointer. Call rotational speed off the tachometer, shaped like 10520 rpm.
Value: 2200 rpm
